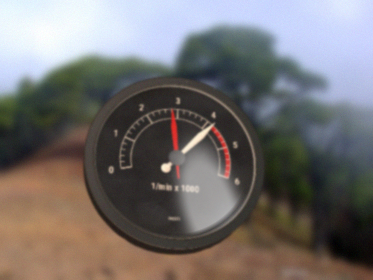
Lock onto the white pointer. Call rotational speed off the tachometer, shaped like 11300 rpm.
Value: 4200 rpm
